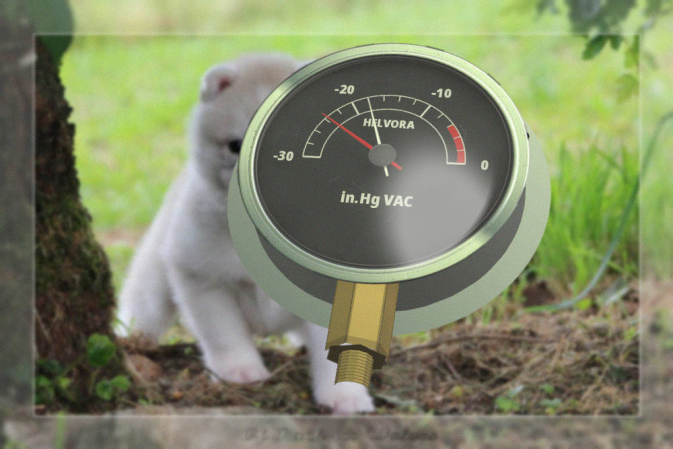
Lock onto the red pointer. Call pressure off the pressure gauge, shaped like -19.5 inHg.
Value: -24 inHg
